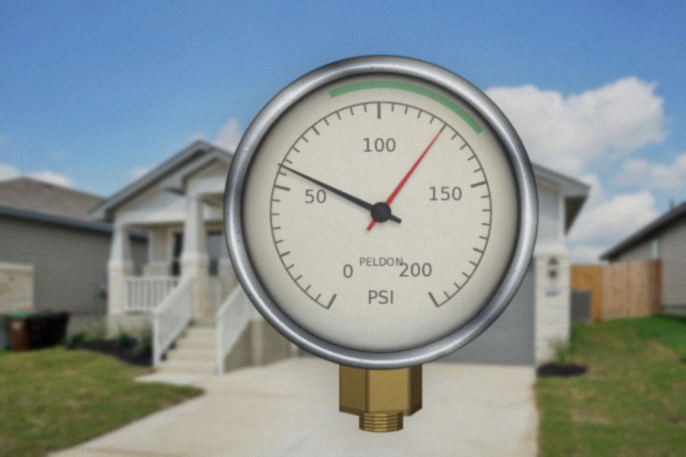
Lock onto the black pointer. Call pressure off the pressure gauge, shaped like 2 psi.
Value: 57.5 psi
